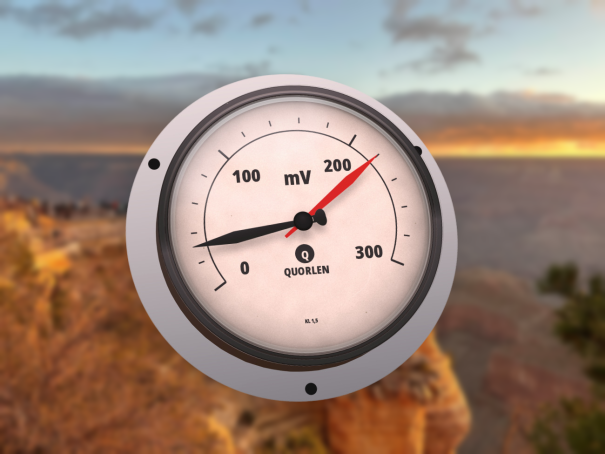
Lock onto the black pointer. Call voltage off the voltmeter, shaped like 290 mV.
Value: 30 mV
